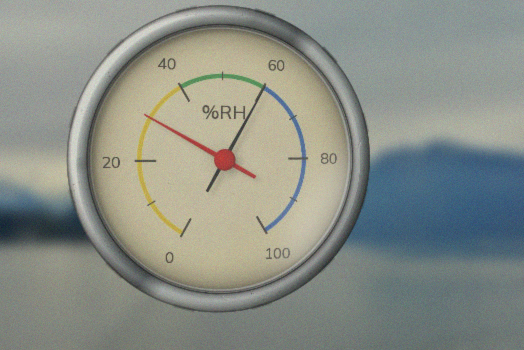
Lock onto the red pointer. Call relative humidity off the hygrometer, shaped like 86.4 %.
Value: 30 %
